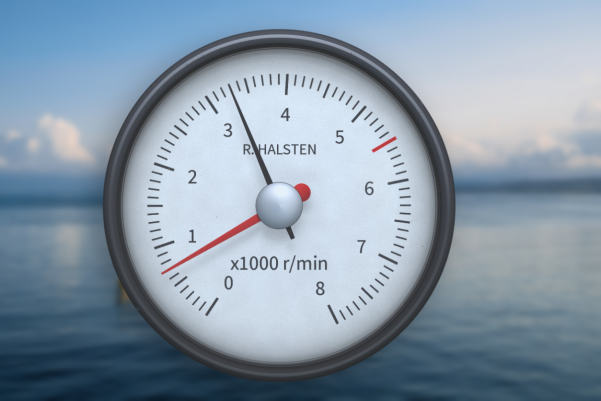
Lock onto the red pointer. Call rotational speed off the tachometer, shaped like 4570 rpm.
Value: 700 rpm
